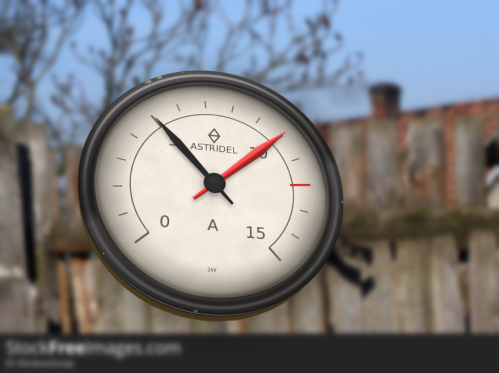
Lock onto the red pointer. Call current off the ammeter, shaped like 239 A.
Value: 10 A
